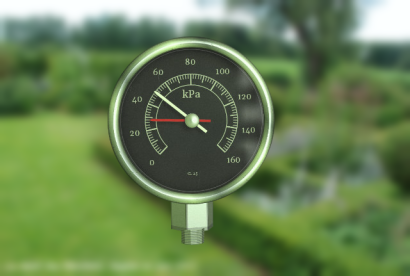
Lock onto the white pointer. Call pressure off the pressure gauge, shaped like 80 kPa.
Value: 50 kPa
